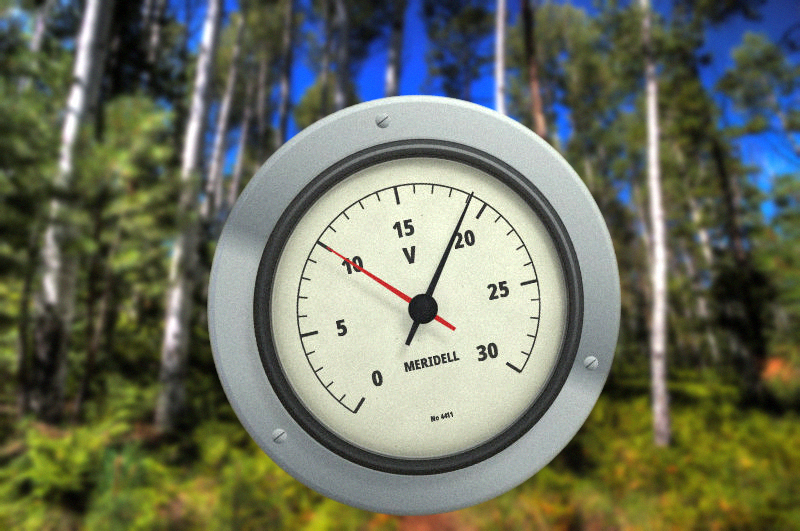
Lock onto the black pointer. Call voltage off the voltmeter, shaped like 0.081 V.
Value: 19 V
